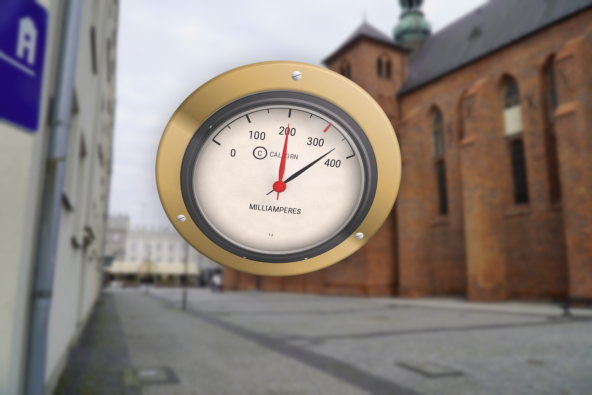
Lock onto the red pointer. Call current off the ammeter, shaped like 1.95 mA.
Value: 200 mA
